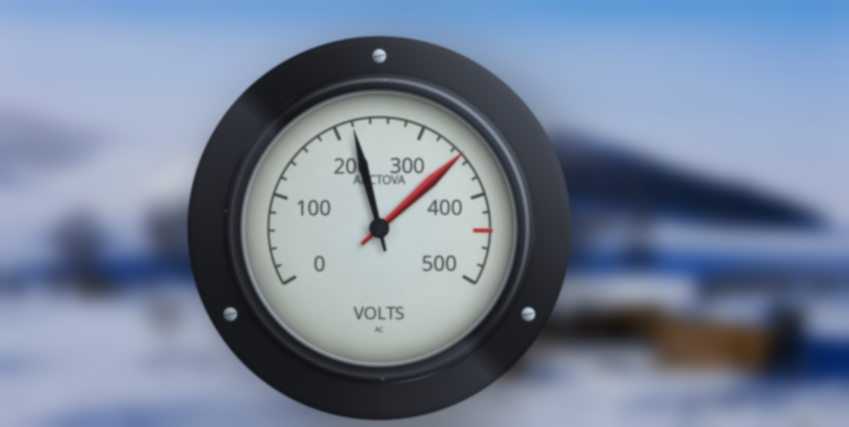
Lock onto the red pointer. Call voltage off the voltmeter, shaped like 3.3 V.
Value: 350 V
